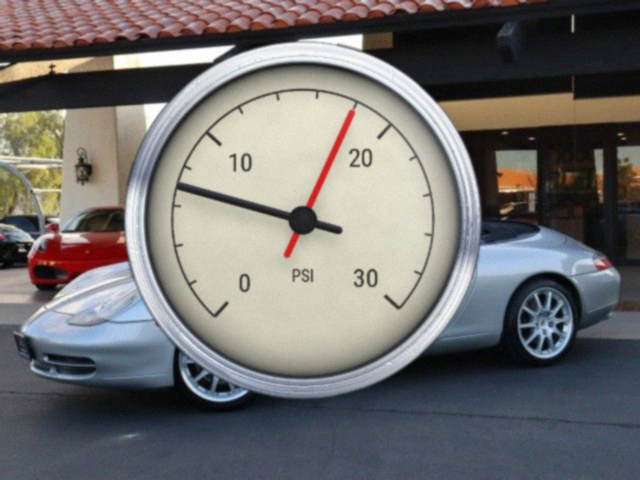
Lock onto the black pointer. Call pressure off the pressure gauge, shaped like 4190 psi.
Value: 7 psi
